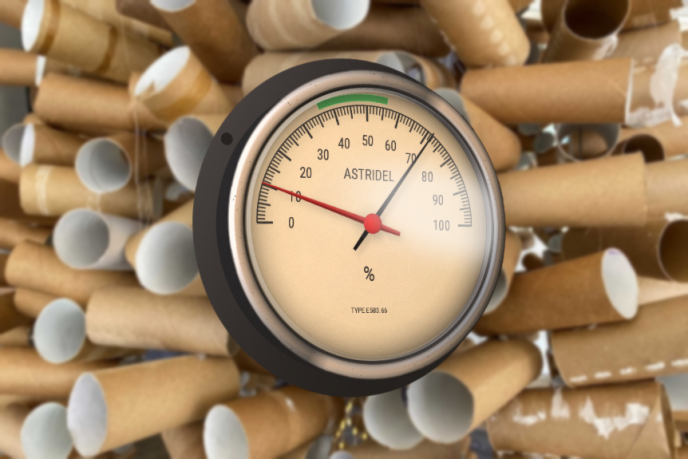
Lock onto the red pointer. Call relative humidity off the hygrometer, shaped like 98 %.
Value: 10 %
